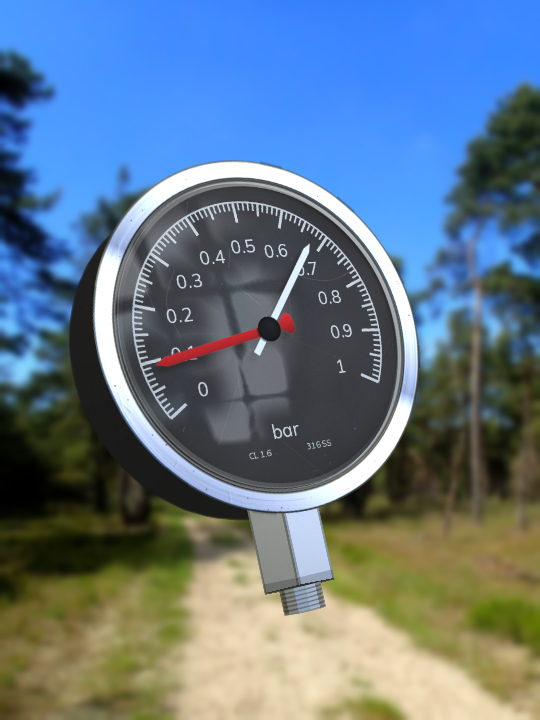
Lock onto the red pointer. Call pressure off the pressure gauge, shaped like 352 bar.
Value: 0.09 bar
